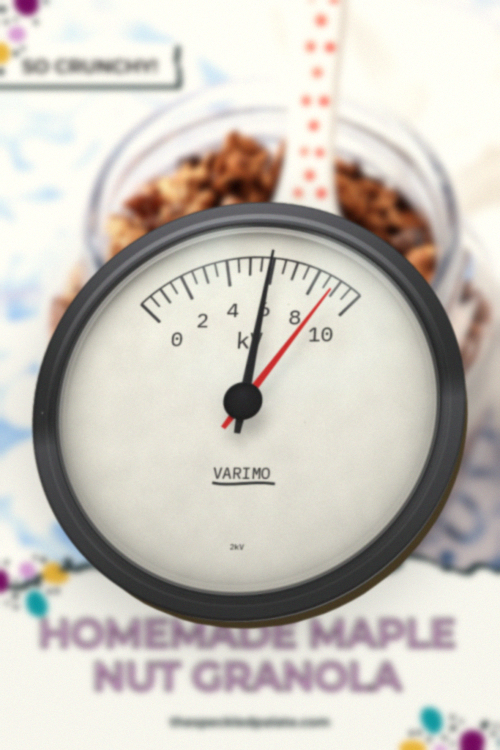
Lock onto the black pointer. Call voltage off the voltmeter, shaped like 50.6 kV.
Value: 6 kV
